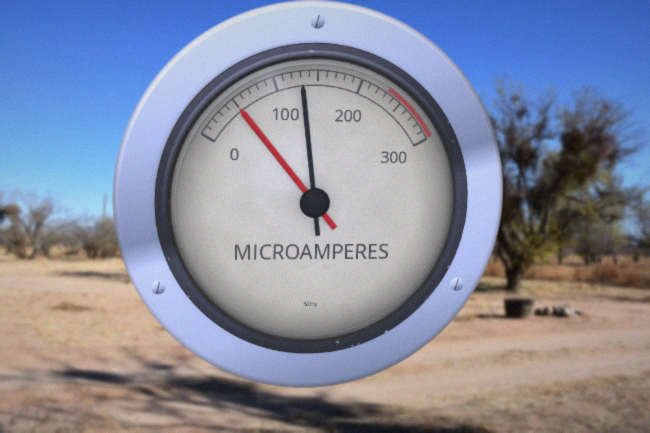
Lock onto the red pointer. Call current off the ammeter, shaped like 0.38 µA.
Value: 50 µA
